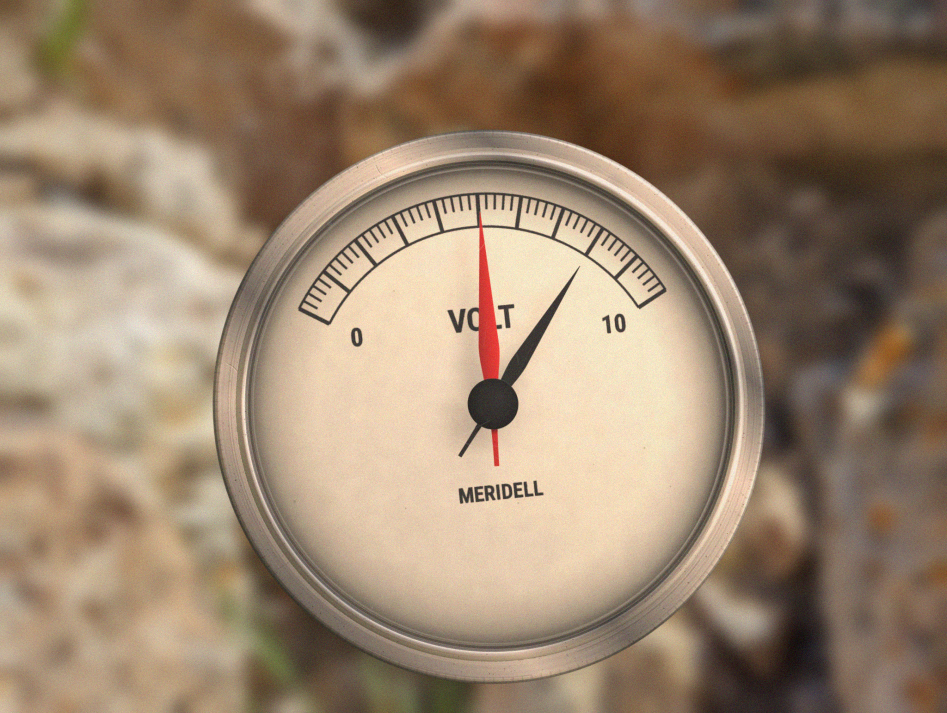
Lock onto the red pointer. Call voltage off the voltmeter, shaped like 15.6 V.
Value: 5 V
